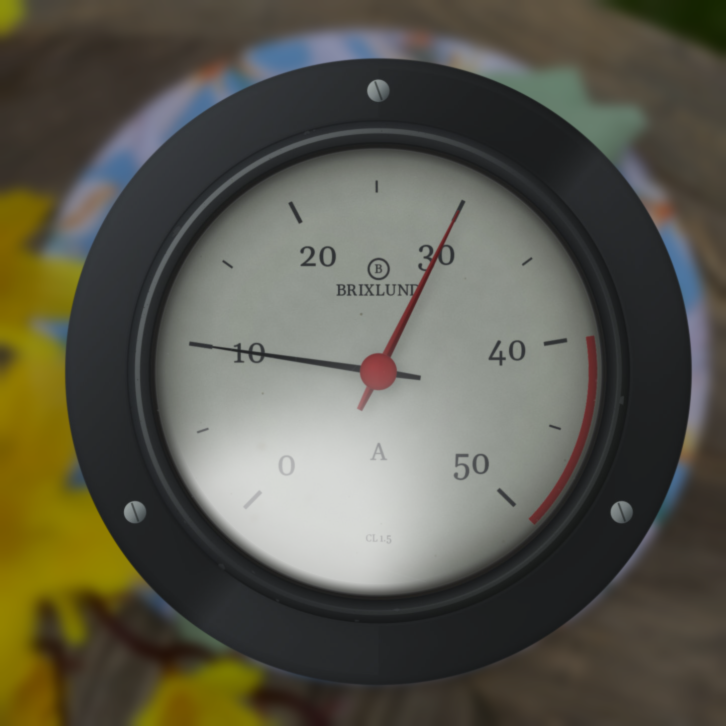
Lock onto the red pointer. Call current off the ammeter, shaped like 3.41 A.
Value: 30 A
